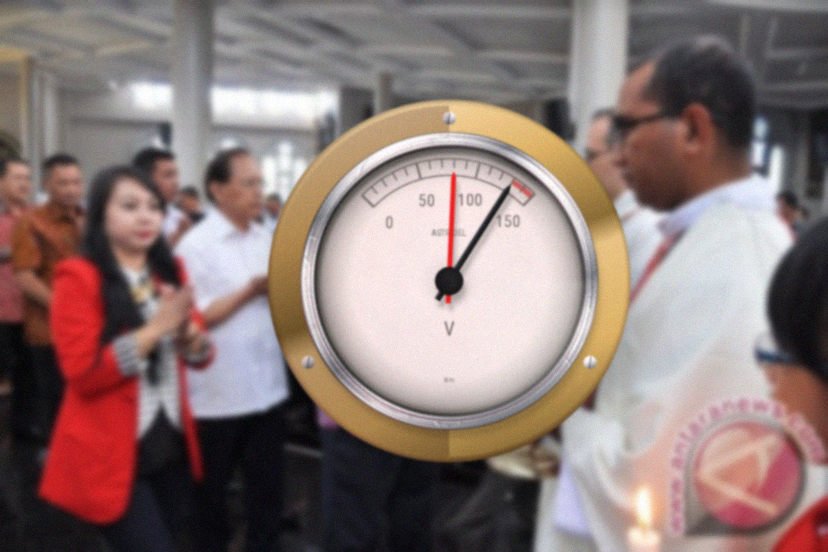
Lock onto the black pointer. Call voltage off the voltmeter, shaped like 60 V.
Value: 130 V
